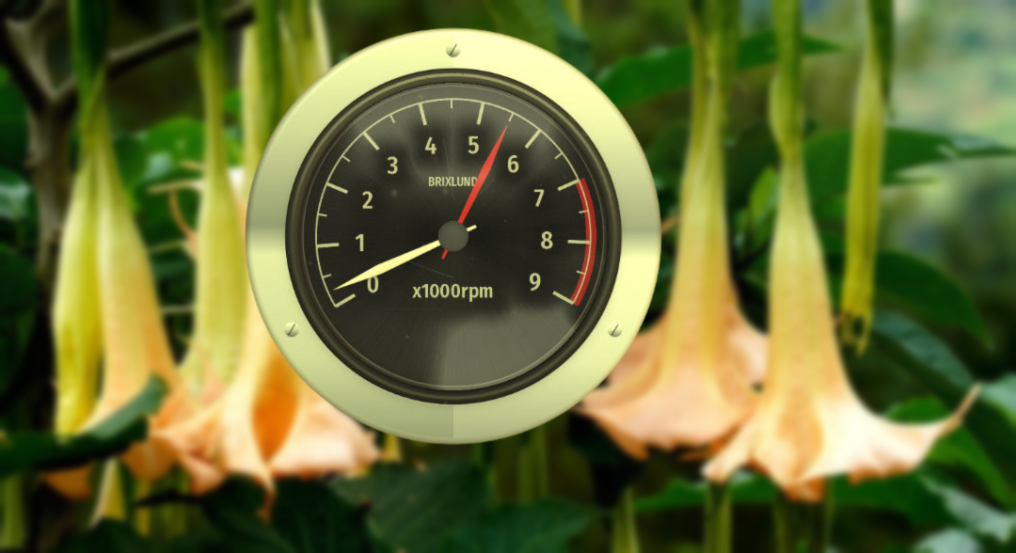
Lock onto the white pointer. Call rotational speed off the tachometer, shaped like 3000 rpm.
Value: 250 rpm
